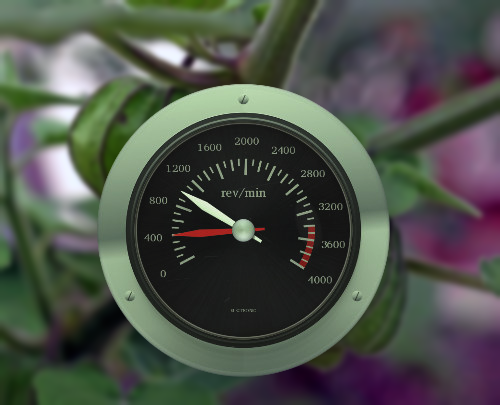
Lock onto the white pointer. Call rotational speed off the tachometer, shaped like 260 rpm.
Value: 1000 rpm
